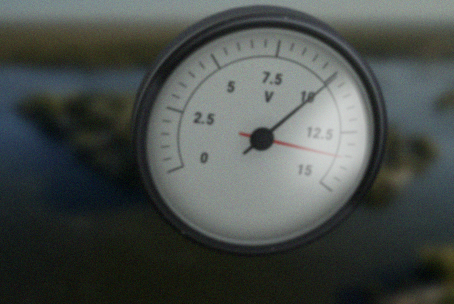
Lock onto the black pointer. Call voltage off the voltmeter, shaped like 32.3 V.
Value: 10 V
